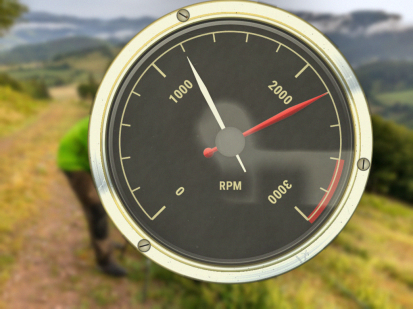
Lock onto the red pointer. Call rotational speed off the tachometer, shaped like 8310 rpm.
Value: 2200 rpm
